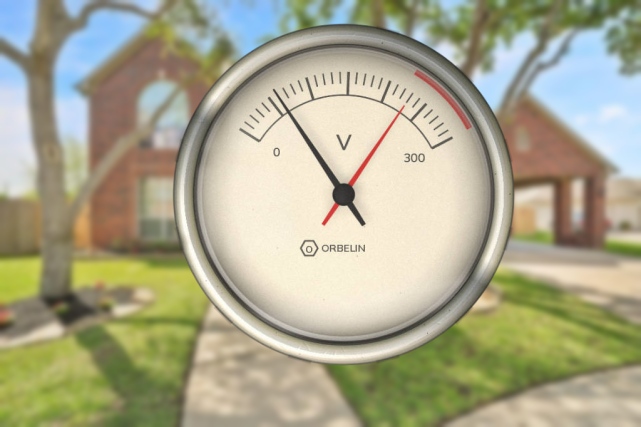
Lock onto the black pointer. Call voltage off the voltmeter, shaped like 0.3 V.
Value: 60 V
